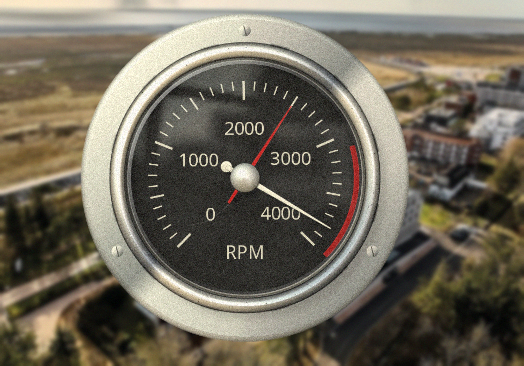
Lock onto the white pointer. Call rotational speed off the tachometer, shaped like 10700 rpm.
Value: 3800 rpm
